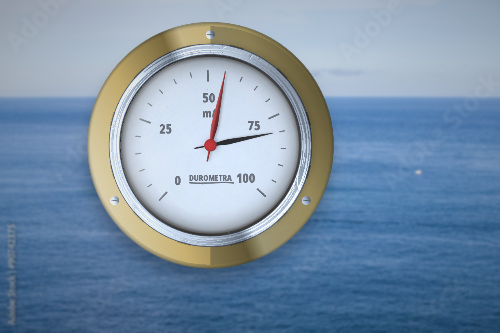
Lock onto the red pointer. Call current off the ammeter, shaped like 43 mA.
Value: 55 mA
